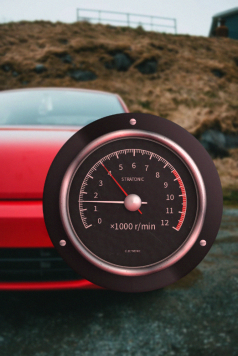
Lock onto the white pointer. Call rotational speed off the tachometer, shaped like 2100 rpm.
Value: 1500 rpm
